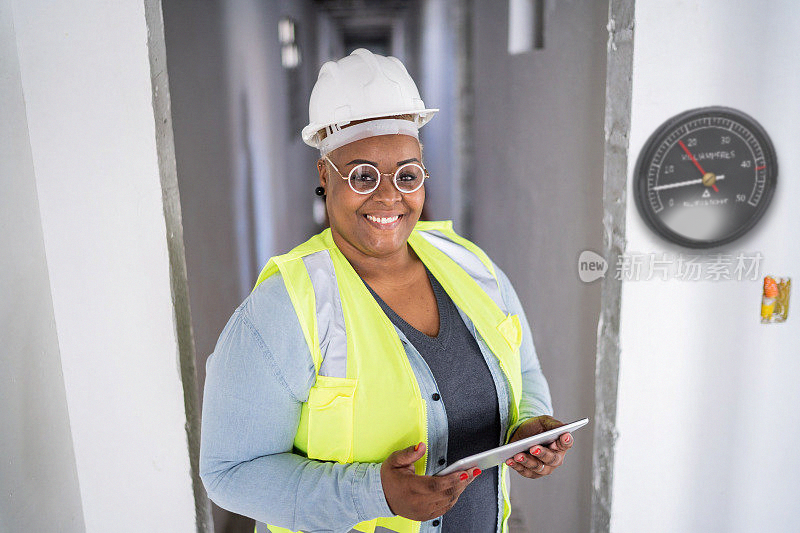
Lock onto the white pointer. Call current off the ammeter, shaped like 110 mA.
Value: 5 mA
